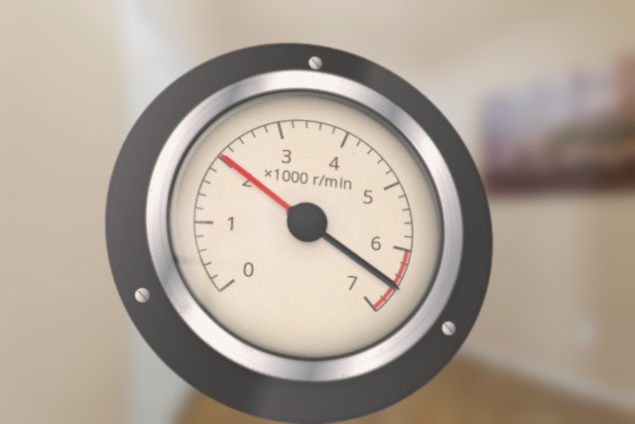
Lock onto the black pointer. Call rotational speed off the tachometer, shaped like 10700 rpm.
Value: 6600 rpm
